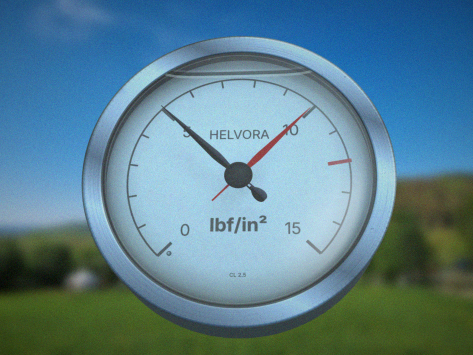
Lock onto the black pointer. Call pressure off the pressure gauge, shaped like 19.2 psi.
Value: 5 psi
